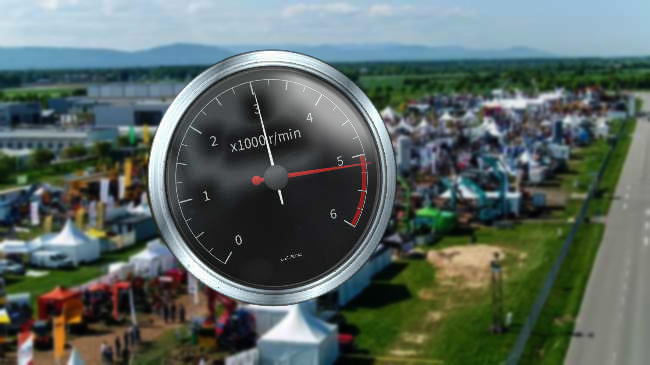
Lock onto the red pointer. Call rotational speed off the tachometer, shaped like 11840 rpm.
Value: 5125 rpm
